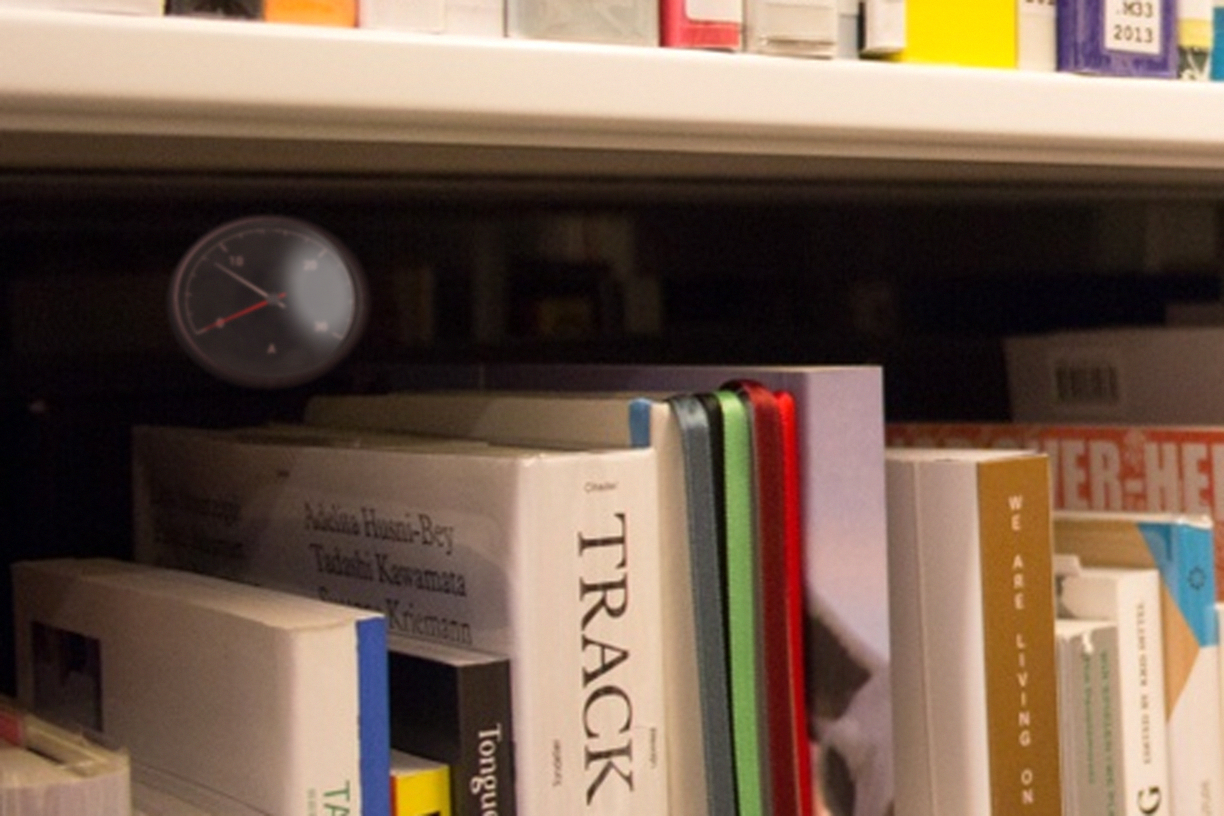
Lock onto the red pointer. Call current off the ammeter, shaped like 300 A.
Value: 0 A
